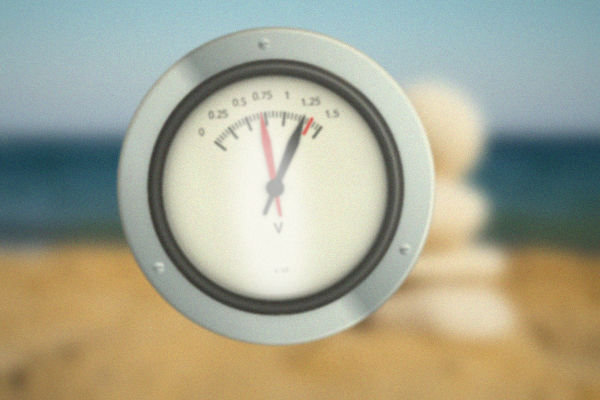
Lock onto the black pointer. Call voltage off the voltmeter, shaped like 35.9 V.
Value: 1.25 V
